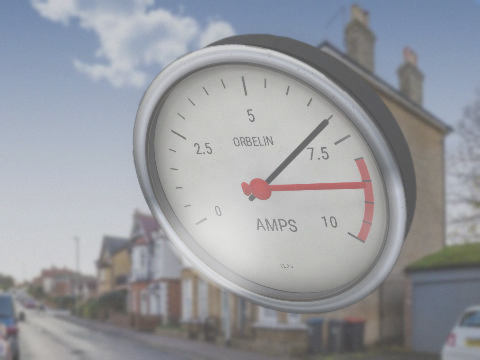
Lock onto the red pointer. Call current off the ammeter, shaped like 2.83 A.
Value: 8.5 A
